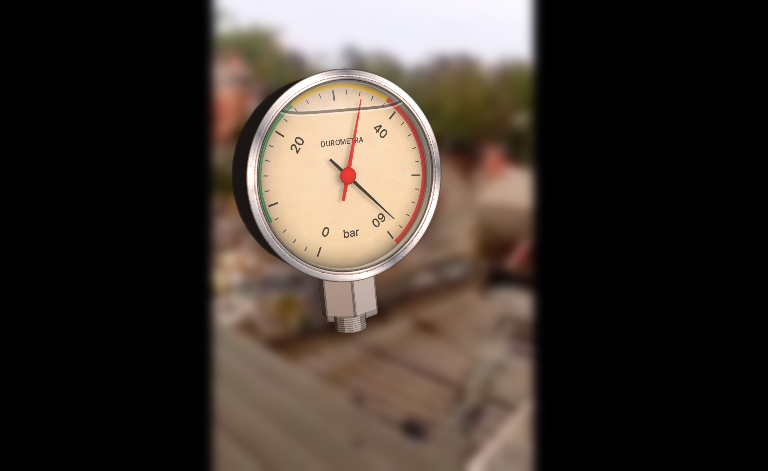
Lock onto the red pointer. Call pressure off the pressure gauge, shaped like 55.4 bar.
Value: 34 bar
